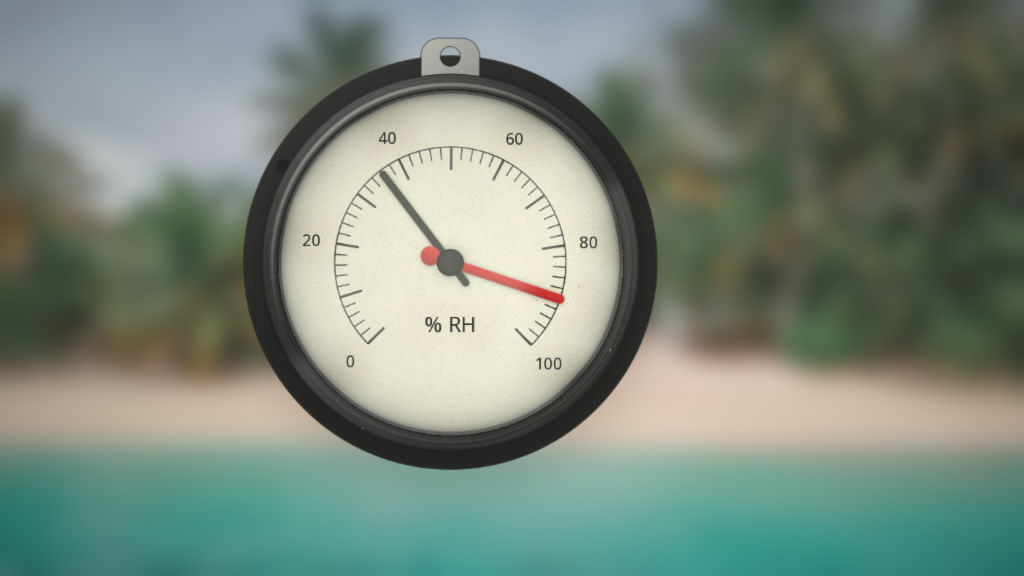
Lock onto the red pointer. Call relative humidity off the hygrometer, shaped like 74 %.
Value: 90 %
